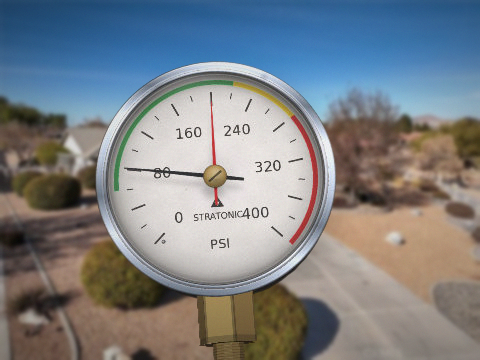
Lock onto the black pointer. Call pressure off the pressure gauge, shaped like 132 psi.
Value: 80 psi
